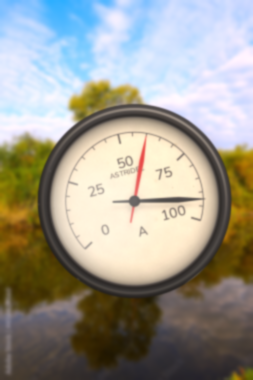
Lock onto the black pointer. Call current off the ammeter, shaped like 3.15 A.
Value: 92.5 A
